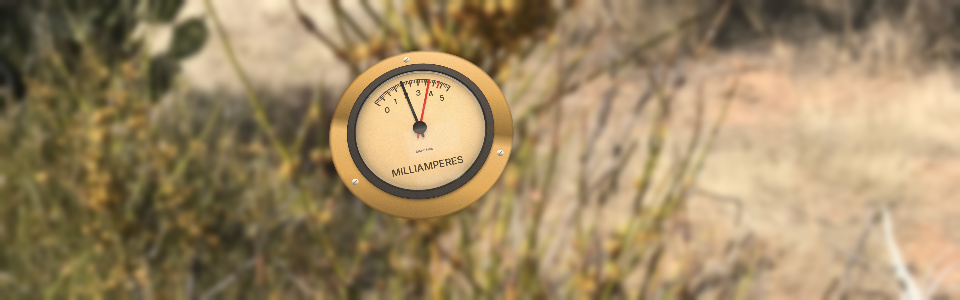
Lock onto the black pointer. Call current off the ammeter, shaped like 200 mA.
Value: 2 mA
